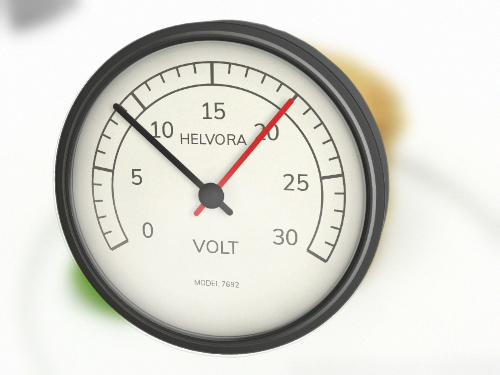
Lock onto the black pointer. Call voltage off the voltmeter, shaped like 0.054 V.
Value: 9 V
